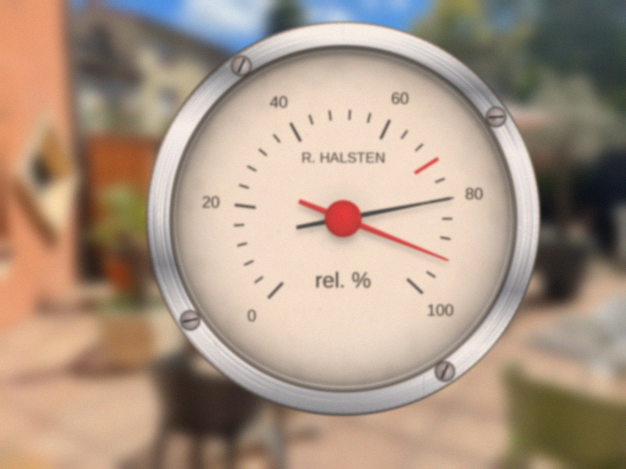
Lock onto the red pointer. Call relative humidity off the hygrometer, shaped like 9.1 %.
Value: 92 %
